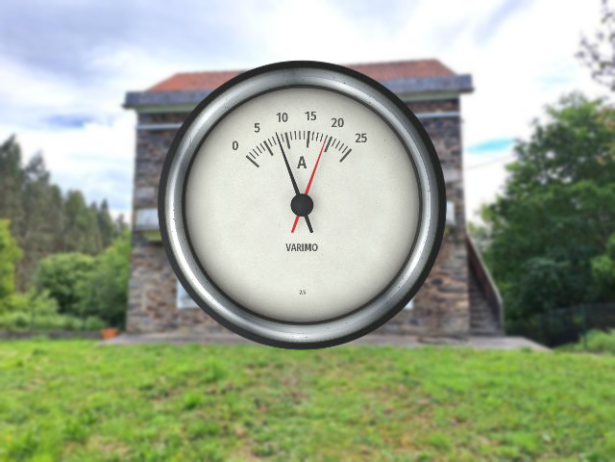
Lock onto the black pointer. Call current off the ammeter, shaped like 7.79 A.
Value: 8 A
